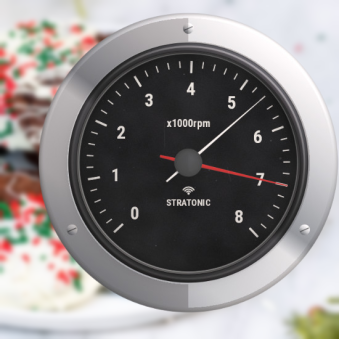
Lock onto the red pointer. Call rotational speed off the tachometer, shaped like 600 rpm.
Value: 7000 rpm
